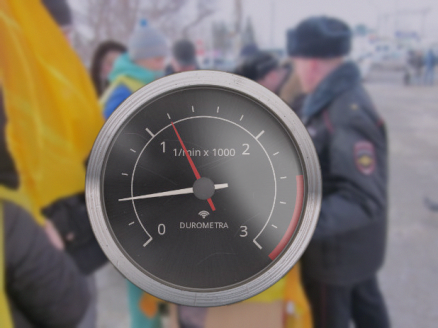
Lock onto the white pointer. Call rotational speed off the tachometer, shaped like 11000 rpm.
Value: 400 rpm
